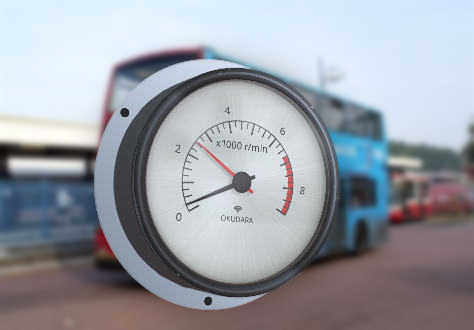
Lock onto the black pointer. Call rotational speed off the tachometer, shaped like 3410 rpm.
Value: 250 rpm
